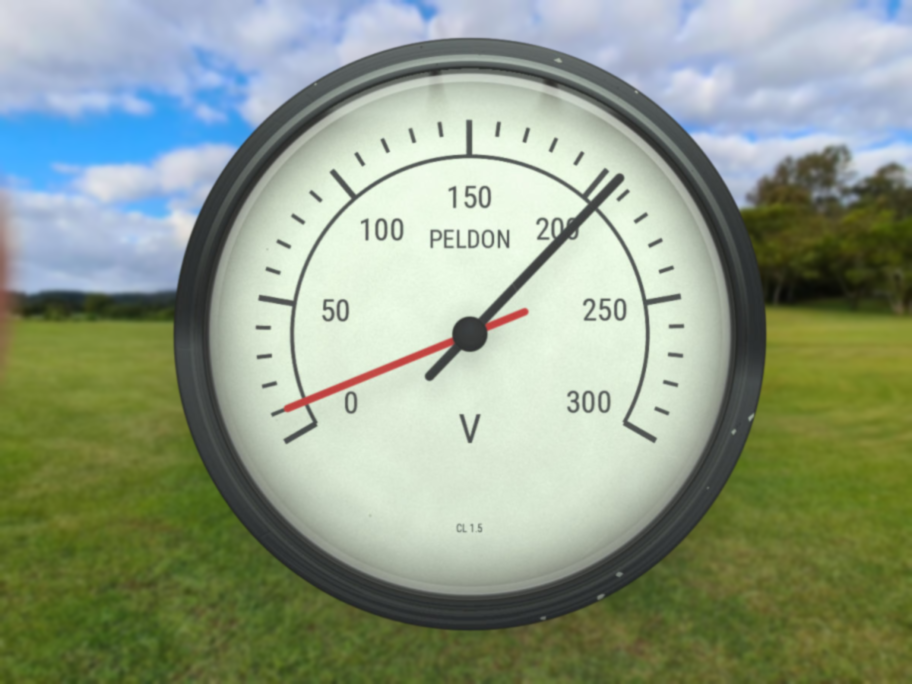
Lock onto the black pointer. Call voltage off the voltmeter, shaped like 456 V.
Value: 205 V
